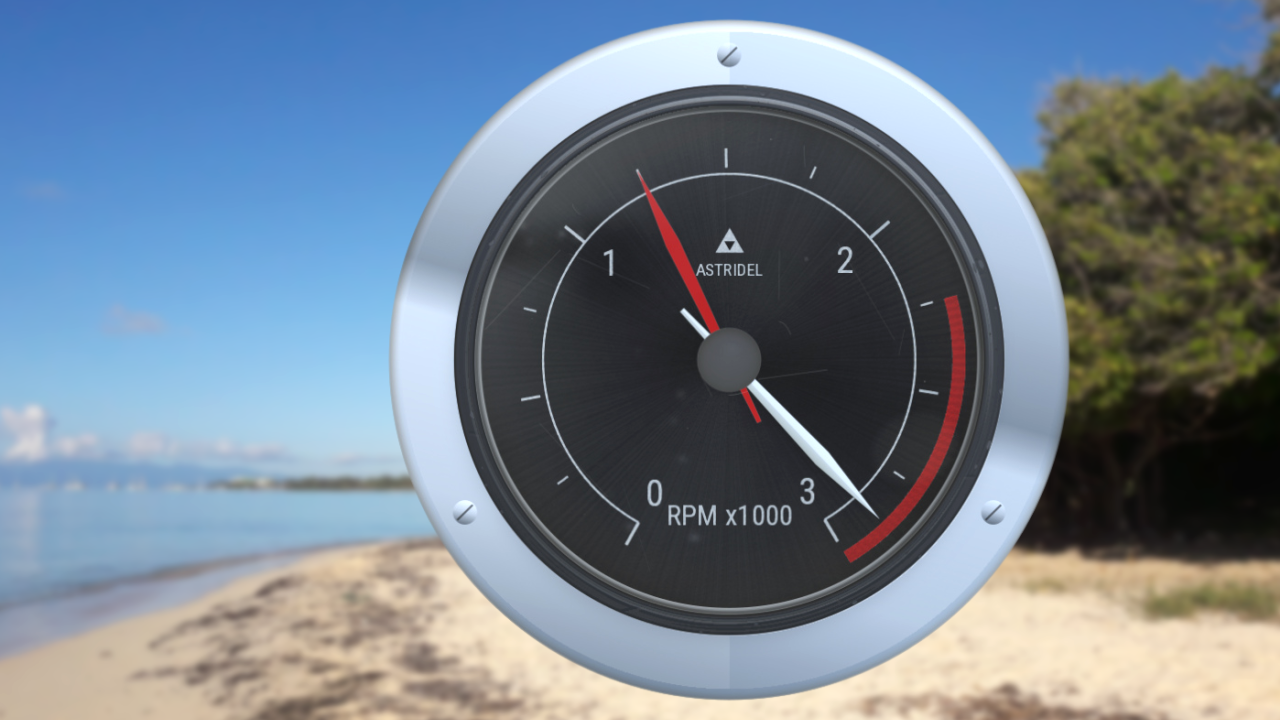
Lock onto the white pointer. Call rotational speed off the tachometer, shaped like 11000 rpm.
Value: 2875 rpm
